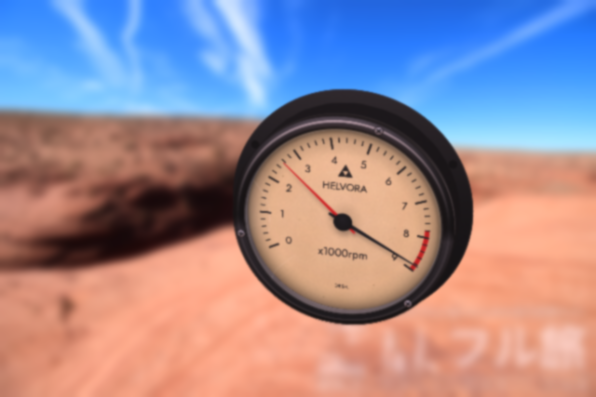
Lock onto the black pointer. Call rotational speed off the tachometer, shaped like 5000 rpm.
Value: 8800 rpm
